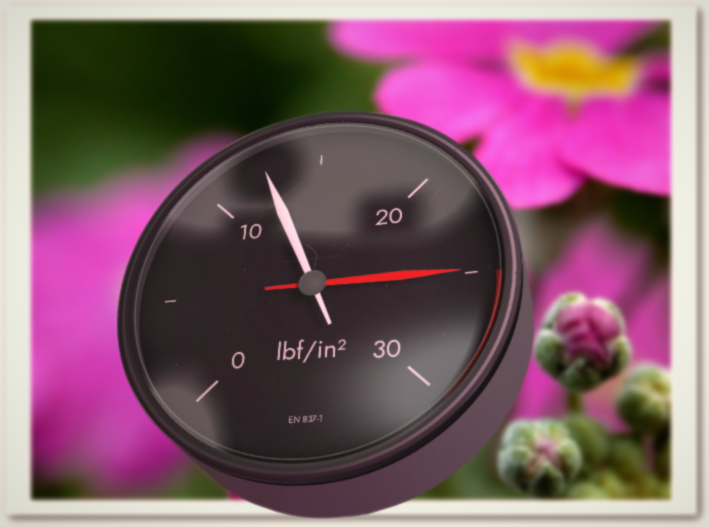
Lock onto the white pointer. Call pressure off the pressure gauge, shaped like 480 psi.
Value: 12.5 psi
